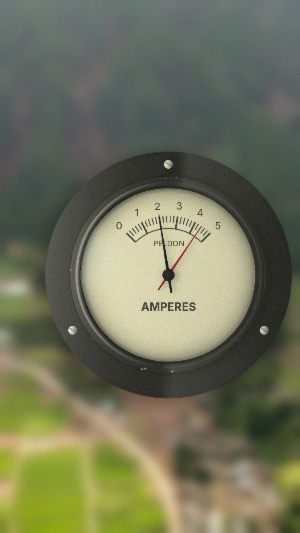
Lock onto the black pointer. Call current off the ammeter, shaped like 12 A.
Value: 2 A
